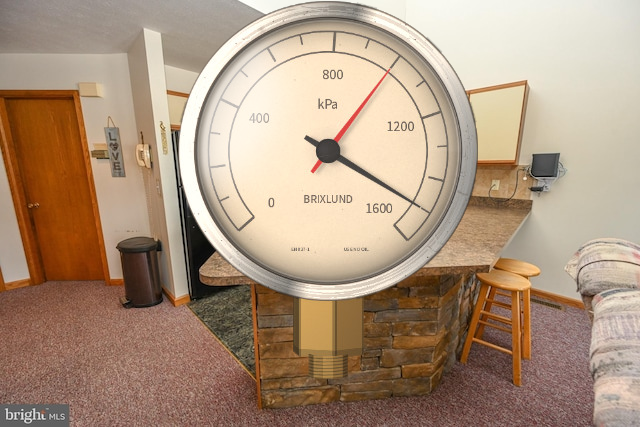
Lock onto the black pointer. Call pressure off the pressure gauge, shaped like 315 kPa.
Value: 1500 kPa
